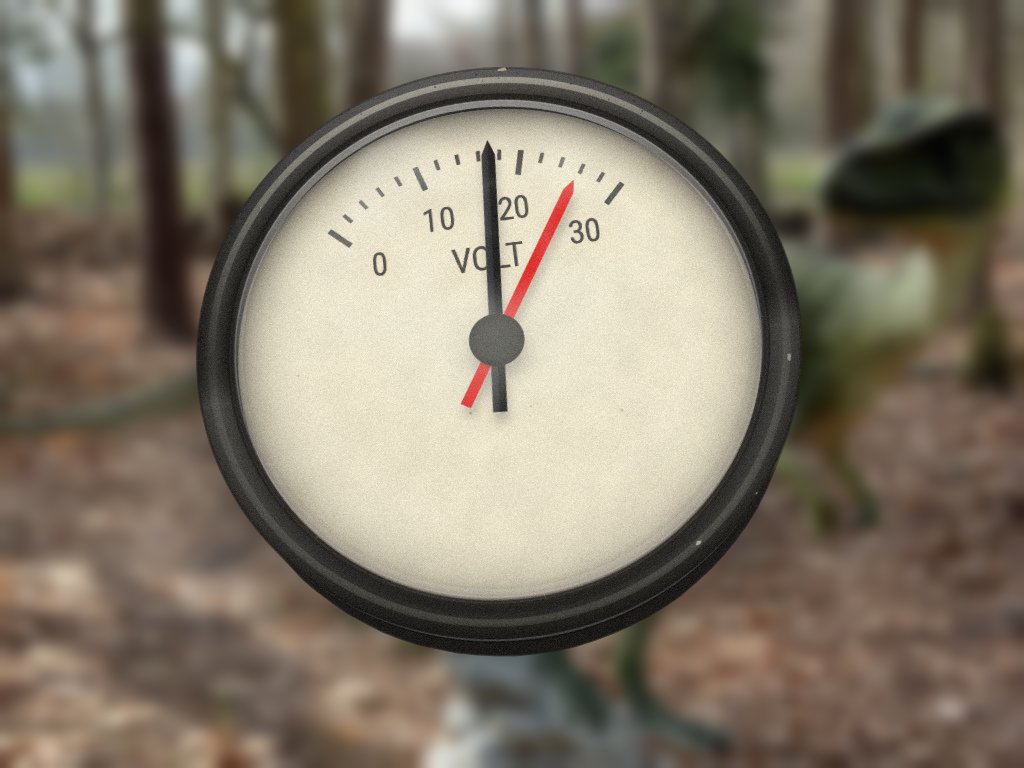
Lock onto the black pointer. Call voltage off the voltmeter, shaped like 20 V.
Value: 17 V
